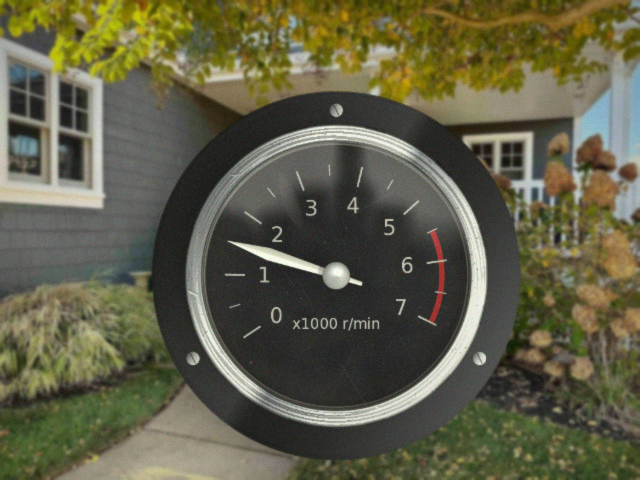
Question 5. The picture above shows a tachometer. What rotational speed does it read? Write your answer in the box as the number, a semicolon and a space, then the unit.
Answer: 1500; rpm
